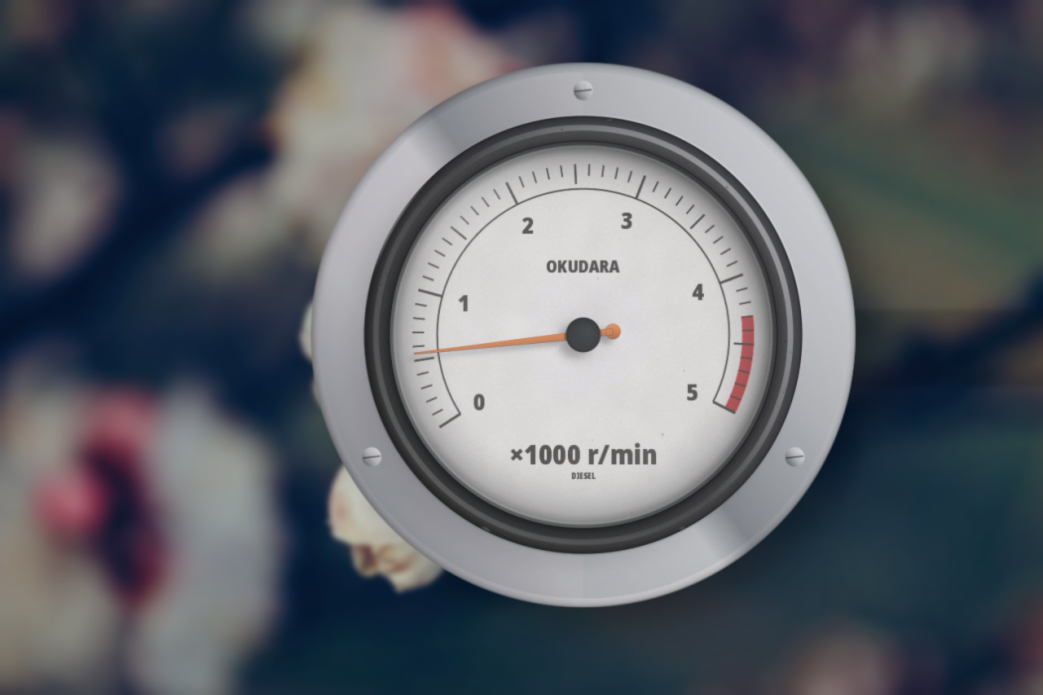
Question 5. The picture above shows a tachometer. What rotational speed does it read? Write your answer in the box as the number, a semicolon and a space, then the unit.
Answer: 550; rpm
